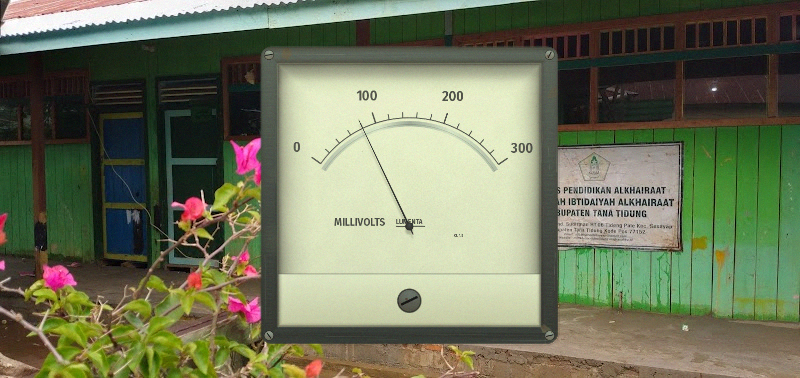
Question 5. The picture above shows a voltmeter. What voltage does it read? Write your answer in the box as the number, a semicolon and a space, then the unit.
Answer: 80; mV
